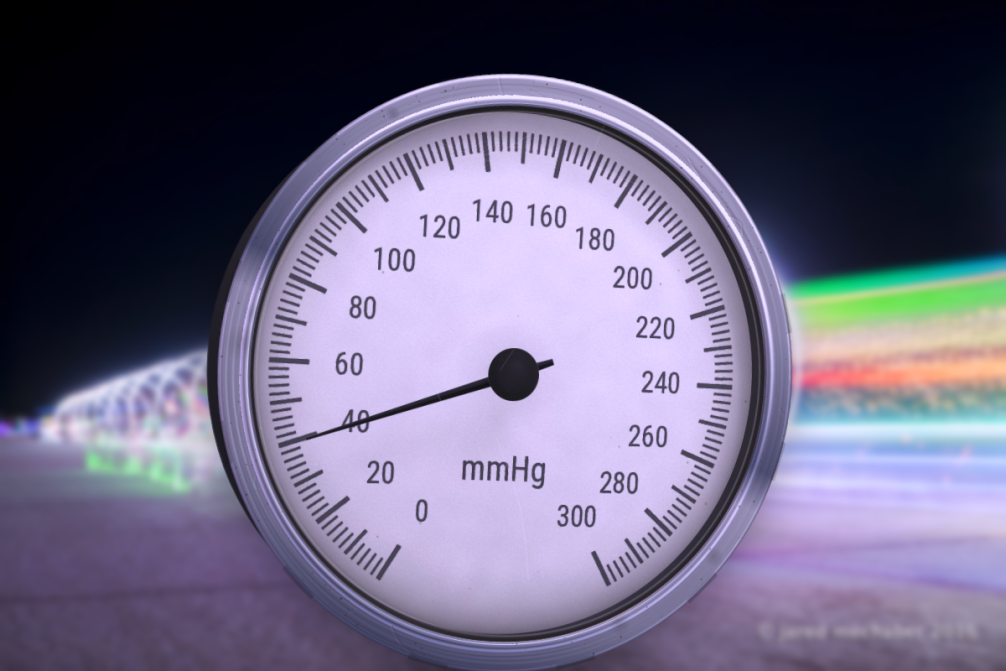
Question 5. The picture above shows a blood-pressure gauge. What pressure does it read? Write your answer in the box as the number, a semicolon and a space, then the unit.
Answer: 40; mmHg
